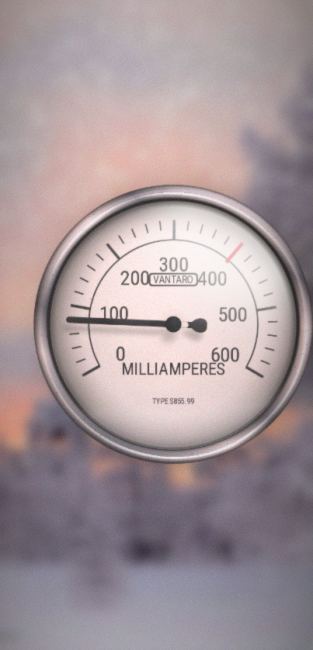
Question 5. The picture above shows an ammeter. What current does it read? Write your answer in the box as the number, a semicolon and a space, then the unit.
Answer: 80; mA
